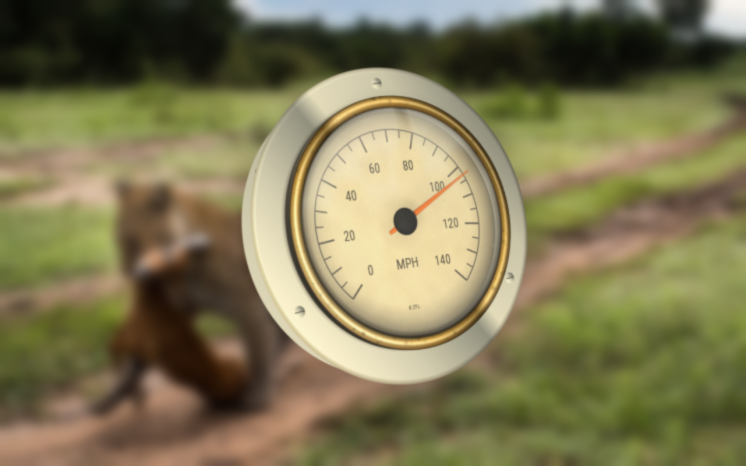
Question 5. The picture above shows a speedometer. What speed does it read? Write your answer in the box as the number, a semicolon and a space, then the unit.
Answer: 102.5; mph
